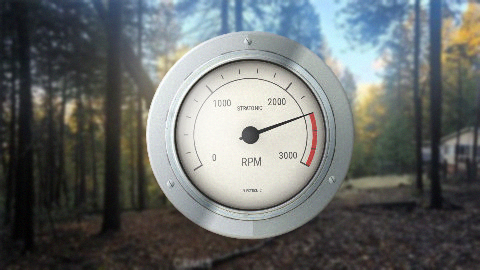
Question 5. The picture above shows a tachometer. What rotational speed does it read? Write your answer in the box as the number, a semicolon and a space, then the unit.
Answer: 2400; rpm
